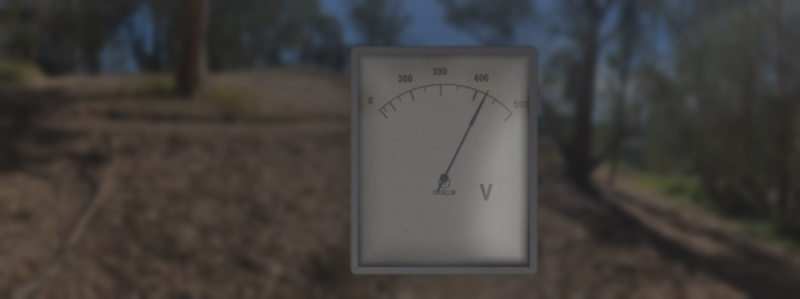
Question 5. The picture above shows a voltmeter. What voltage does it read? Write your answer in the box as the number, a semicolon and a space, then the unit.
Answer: 425; V
